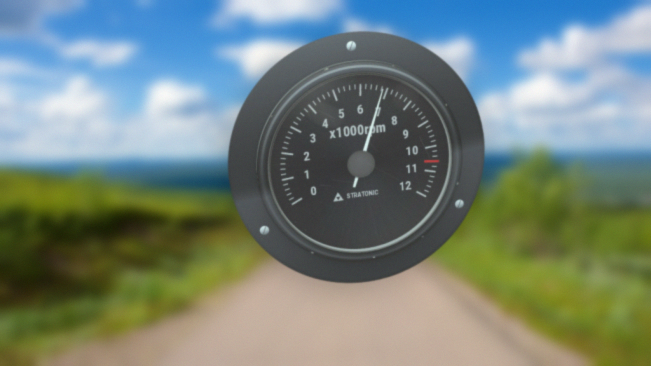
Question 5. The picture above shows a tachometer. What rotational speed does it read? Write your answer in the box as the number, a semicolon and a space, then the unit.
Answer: 6800; rpm
